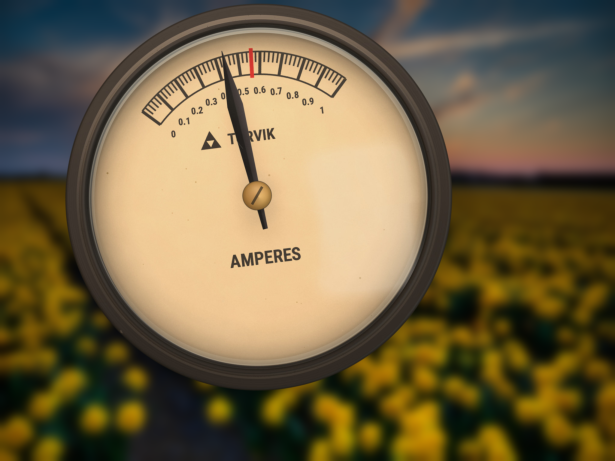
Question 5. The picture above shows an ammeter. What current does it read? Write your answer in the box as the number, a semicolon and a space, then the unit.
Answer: 0.44; A
